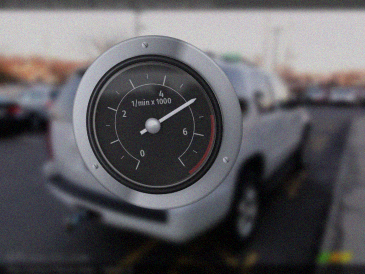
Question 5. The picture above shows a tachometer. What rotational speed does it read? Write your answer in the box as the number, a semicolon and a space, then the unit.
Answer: 5000; rpm
